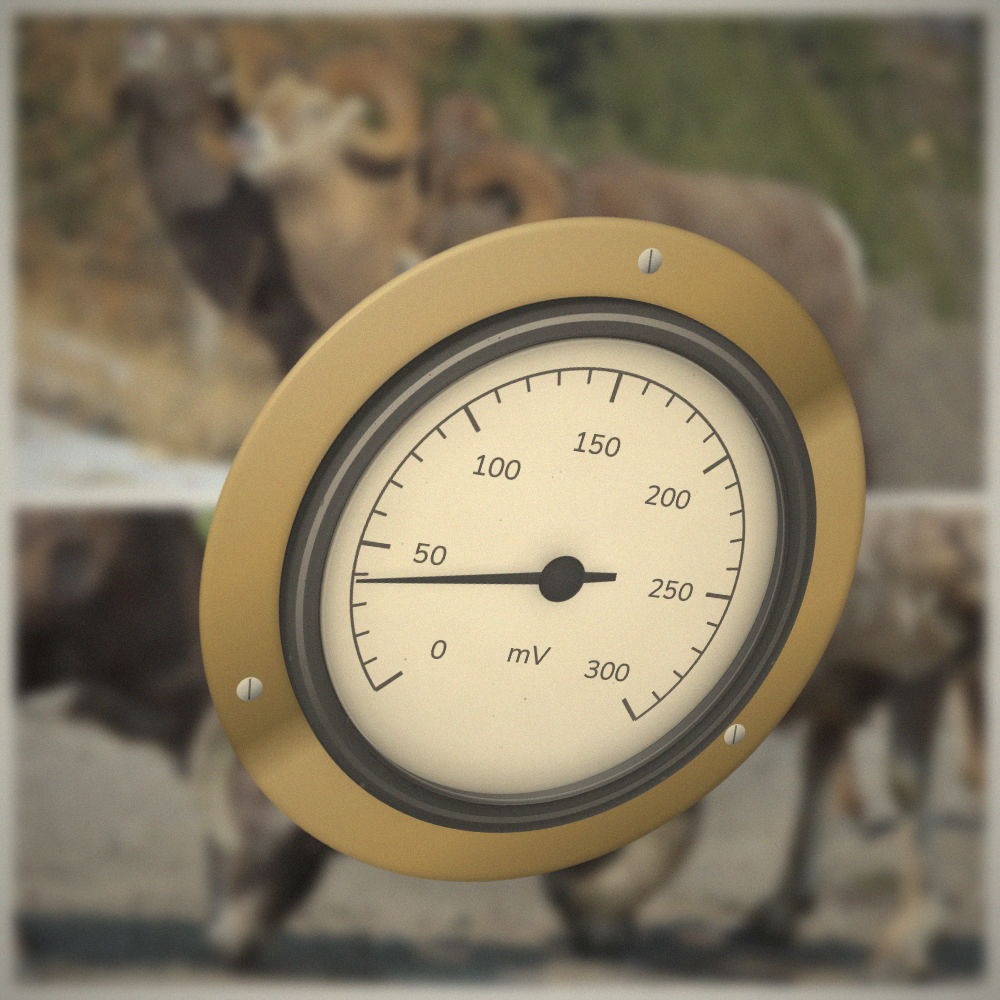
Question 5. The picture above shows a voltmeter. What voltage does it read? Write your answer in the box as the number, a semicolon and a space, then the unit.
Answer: 40; mV
